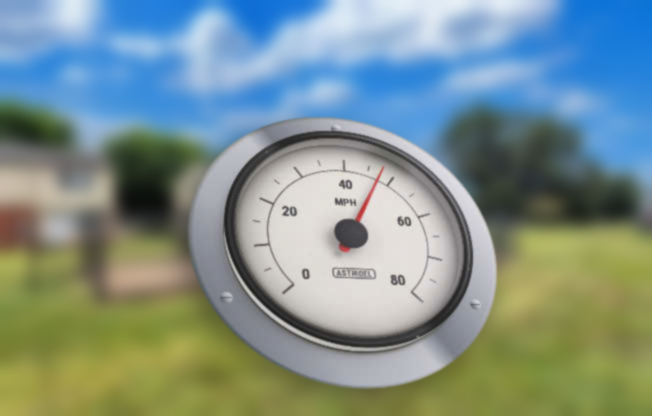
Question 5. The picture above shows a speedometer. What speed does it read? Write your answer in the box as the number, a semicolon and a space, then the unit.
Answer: 47.5; mph
